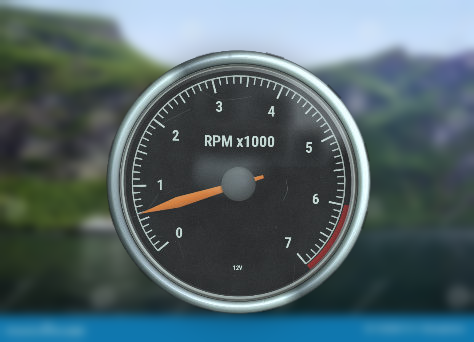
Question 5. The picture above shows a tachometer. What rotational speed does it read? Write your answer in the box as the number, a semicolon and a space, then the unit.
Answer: 600; rpm
